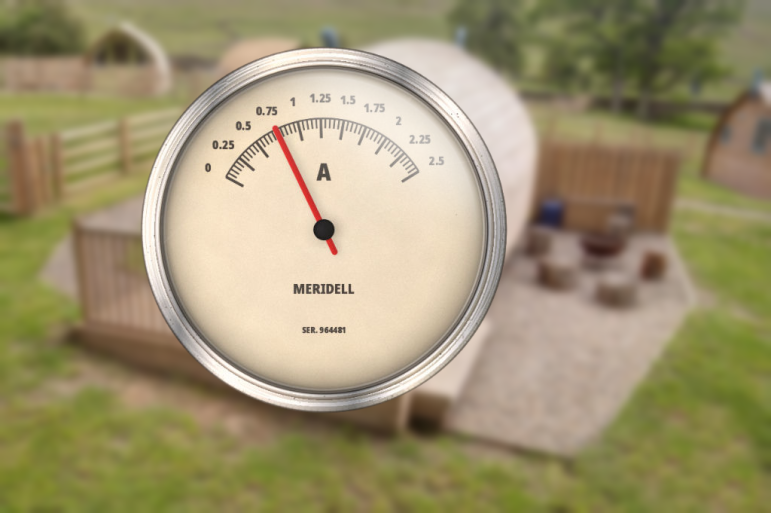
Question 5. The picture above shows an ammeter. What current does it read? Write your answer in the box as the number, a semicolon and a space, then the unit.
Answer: 0.75; A
